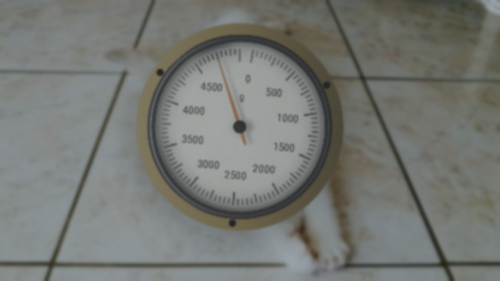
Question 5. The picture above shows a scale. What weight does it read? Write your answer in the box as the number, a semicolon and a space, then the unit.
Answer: 4750; g
